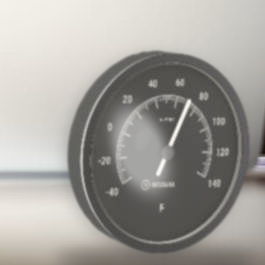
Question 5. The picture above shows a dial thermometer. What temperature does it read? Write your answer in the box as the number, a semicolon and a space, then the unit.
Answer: 70; °F
